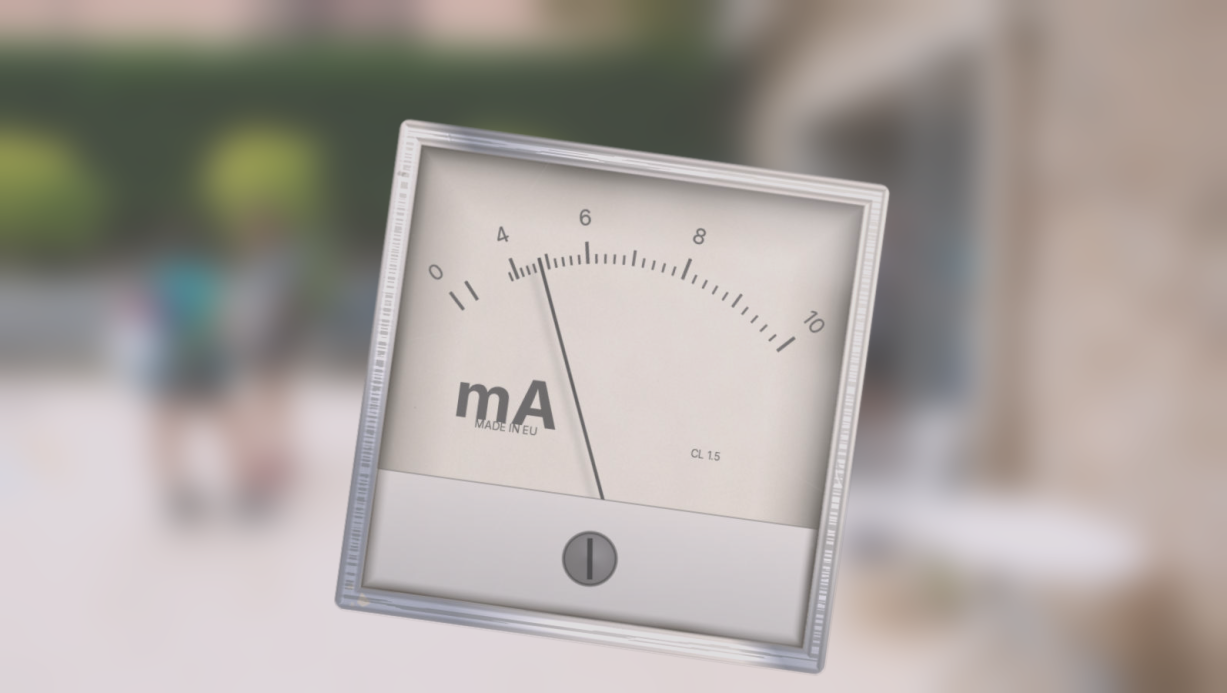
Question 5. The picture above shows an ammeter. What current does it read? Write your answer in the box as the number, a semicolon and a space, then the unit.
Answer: 4.8; mA
